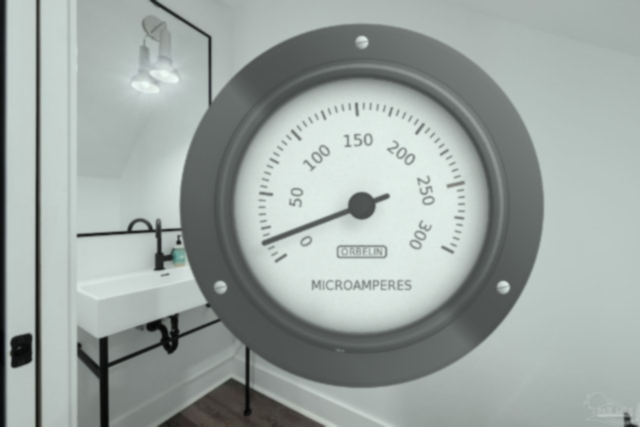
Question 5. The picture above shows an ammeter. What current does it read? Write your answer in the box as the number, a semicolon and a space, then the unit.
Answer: 15; µA
